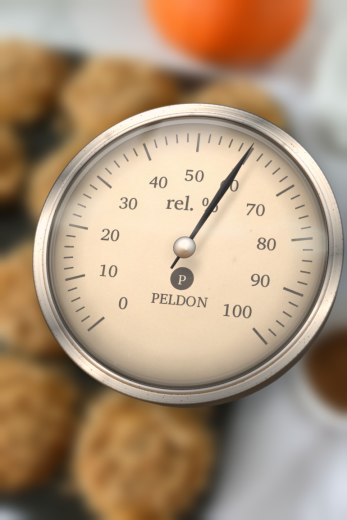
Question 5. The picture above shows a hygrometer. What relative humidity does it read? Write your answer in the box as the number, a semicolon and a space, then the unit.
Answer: 60; %
